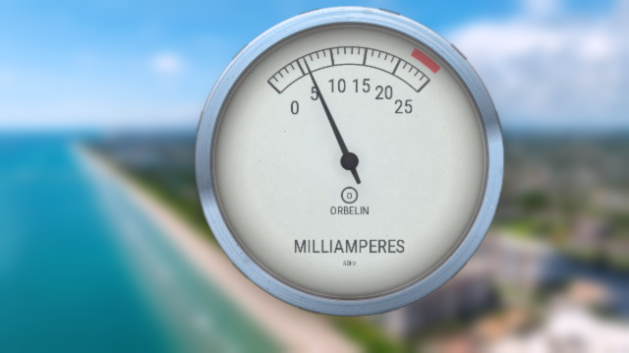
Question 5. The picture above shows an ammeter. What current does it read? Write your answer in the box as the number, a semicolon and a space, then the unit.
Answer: 6; mA
